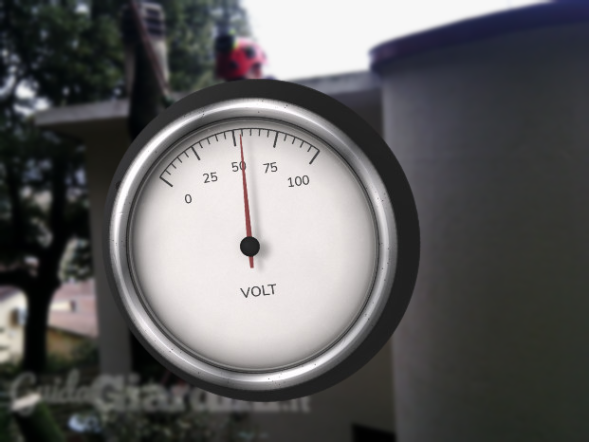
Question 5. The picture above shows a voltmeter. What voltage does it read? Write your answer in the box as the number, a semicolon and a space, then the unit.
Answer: 55; V
